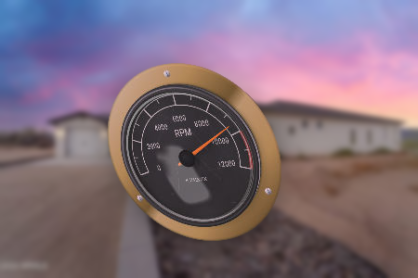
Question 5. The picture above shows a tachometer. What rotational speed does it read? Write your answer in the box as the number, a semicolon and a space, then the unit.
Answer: 9500; rpm
